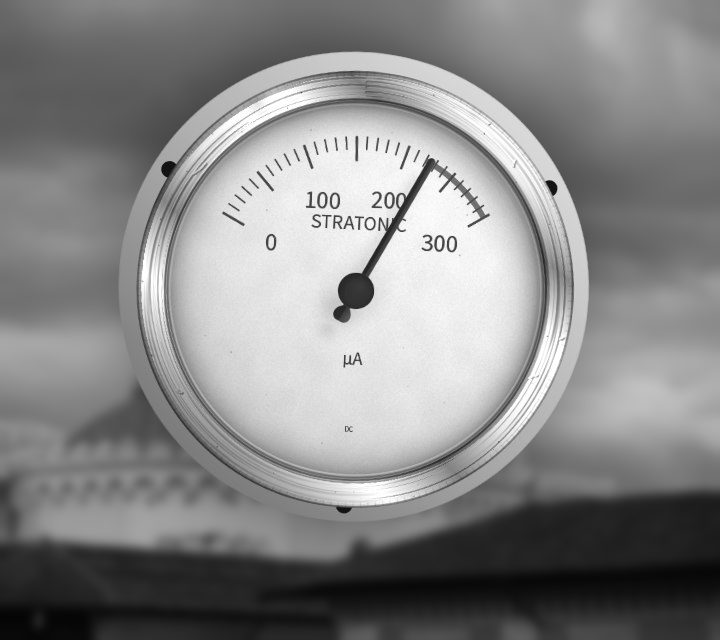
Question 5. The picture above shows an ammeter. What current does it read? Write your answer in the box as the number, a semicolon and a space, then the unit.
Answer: 225; µA
